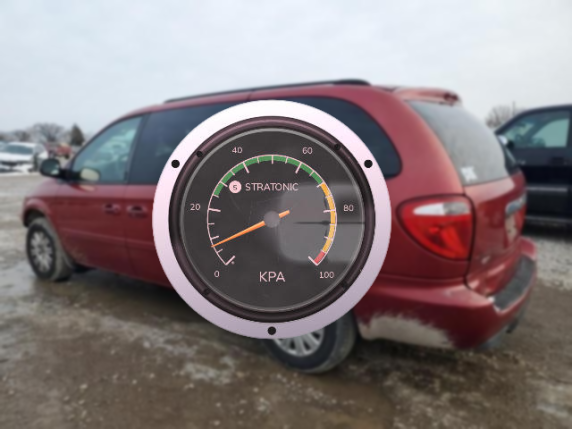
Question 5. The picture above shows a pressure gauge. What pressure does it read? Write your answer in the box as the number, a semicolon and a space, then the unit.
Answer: 7.5; kPa
